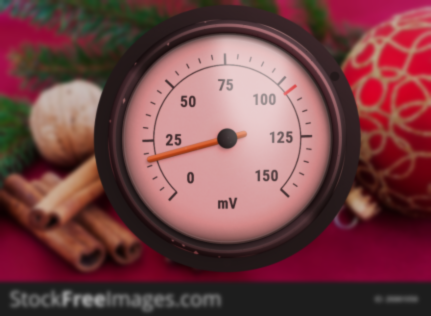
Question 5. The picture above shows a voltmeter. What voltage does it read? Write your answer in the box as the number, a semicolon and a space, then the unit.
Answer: 17.5; mV
